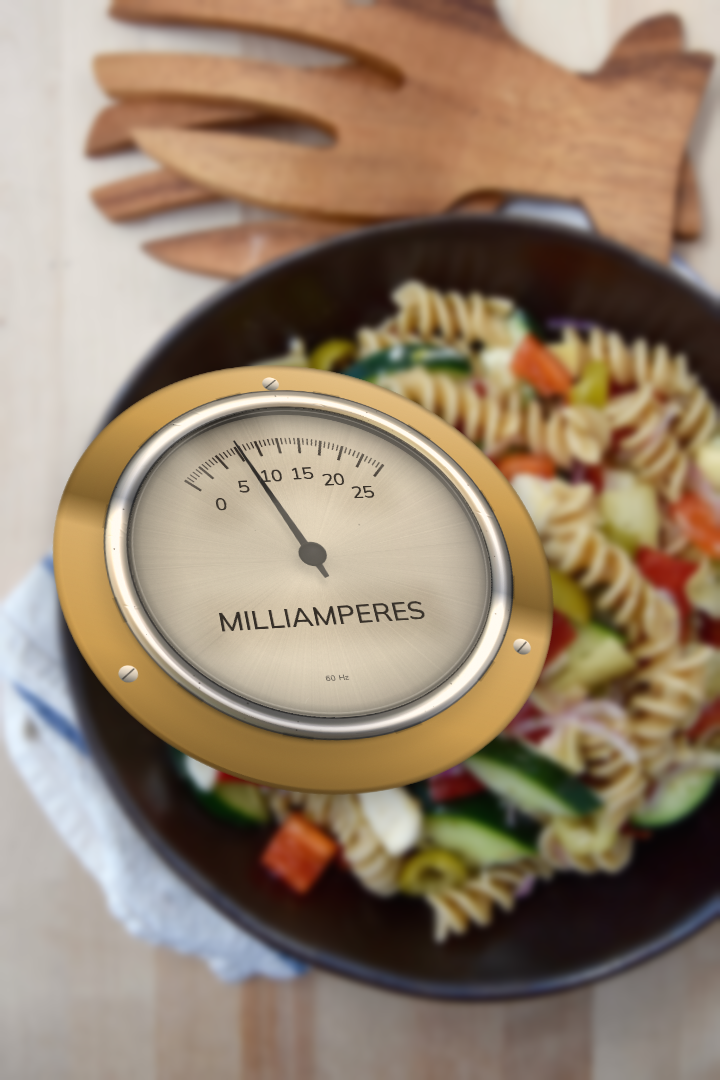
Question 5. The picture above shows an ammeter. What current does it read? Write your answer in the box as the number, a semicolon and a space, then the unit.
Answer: 7.5; mA
